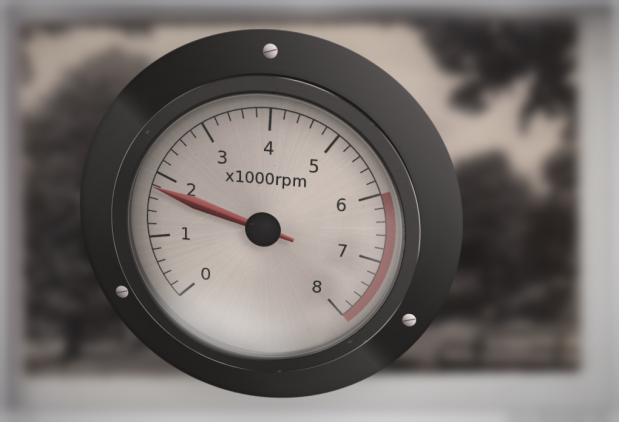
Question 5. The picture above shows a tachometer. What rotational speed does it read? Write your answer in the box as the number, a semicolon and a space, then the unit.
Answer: 1800; rpm
